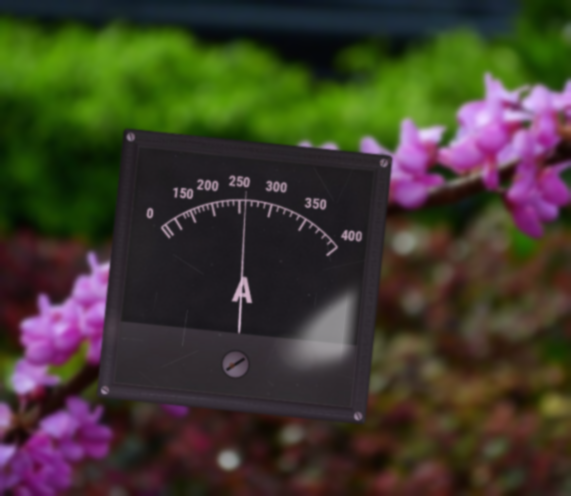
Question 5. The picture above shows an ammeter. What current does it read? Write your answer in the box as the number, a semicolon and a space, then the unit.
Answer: 260; A
